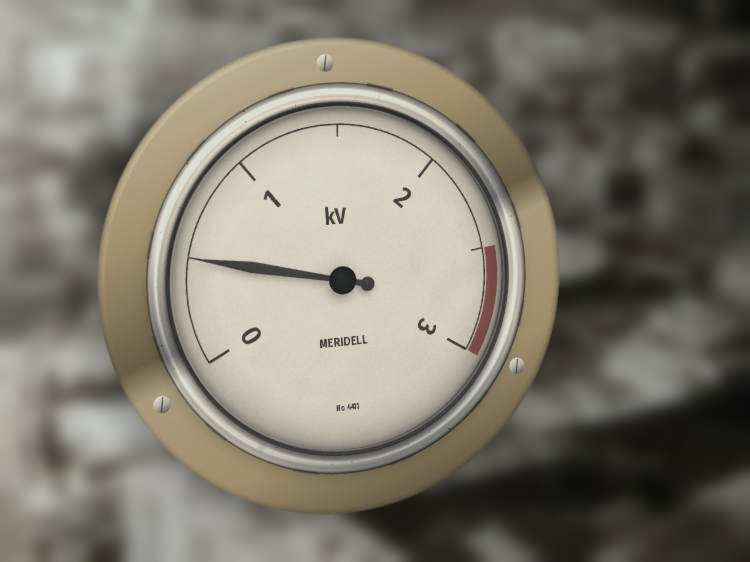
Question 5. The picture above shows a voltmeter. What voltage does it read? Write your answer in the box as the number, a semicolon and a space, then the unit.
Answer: 0.5; kV
